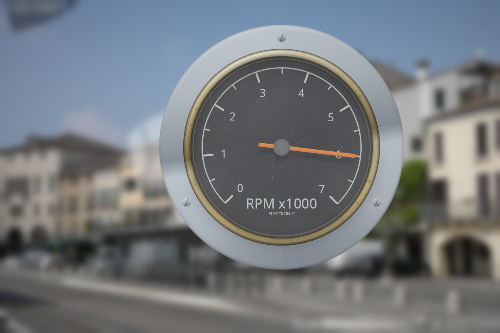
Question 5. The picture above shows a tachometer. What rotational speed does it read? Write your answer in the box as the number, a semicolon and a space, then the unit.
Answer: 6000; rpm
